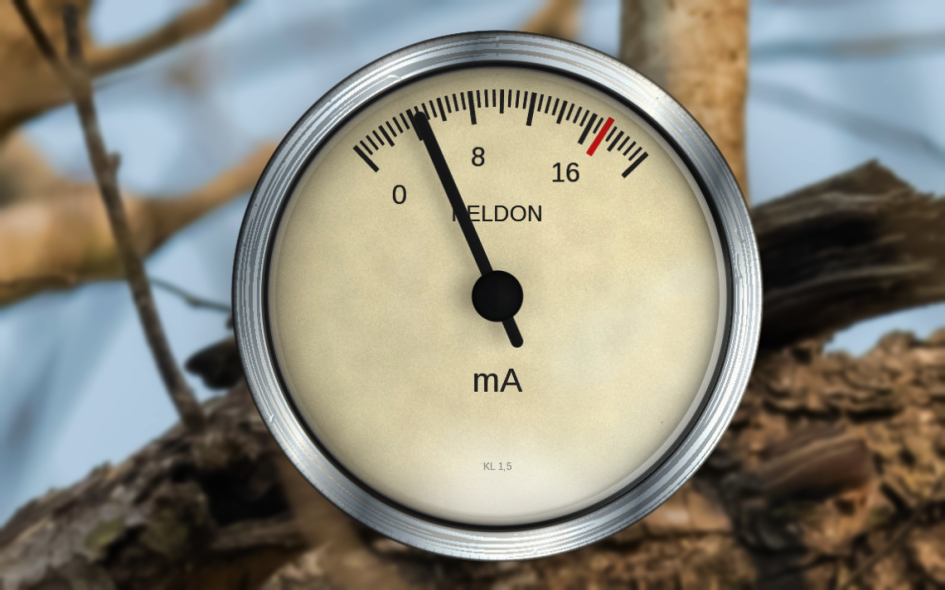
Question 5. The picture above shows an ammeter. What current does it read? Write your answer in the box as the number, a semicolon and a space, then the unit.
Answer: 4.5; mA
